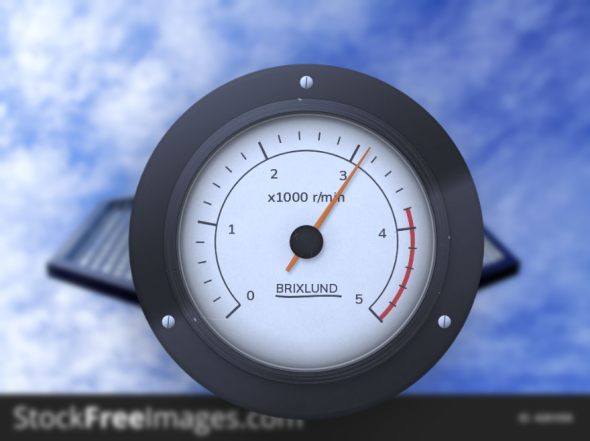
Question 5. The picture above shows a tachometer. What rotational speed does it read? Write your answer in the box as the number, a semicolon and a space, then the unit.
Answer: 3100; rpm
